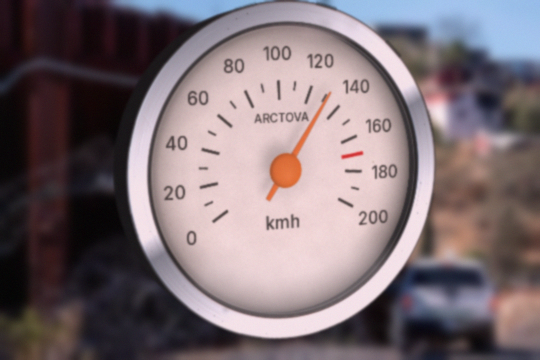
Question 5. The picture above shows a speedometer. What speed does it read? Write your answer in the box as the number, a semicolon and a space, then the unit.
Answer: 130; km/h
